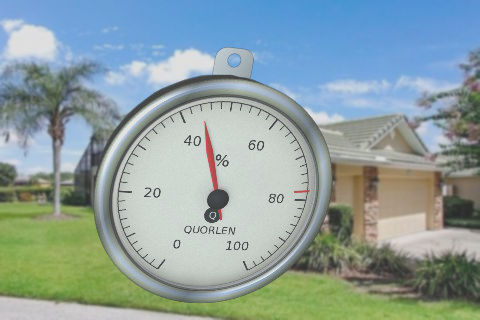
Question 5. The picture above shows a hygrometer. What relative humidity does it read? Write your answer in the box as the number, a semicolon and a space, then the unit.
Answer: 44; %
